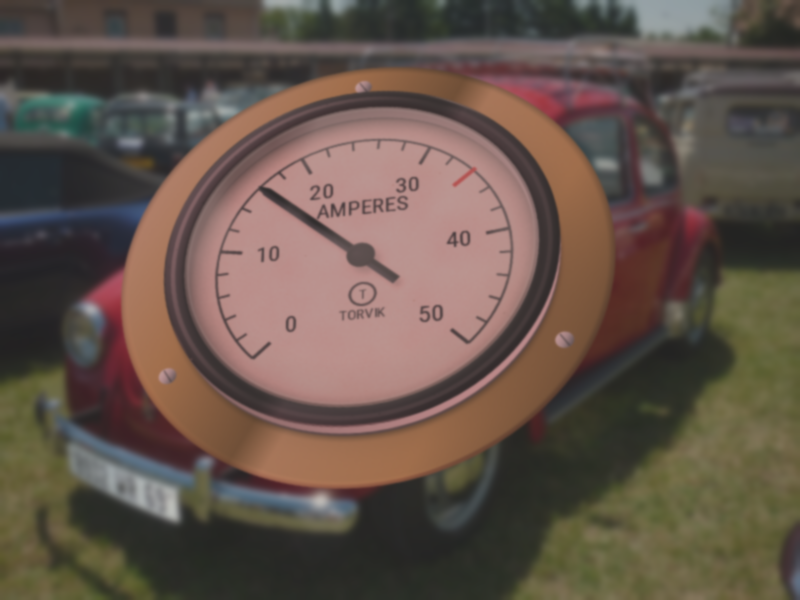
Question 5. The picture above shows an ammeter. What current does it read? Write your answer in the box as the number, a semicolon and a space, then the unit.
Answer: 16; A
